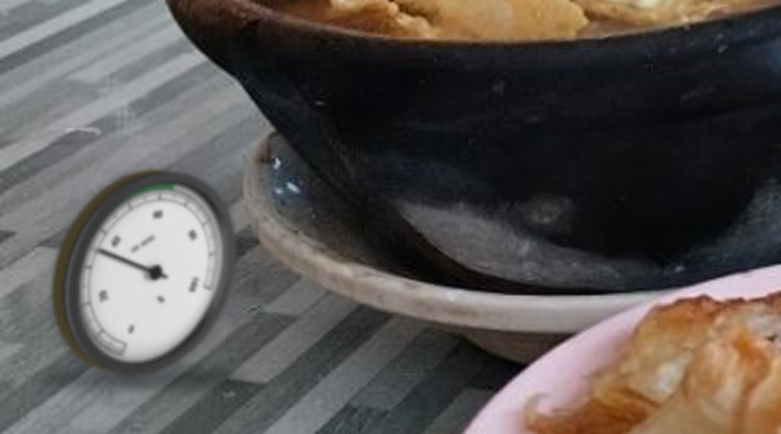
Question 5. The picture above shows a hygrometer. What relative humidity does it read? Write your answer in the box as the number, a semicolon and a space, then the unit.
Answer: 35; %
